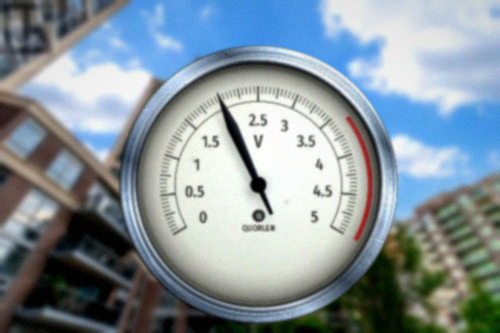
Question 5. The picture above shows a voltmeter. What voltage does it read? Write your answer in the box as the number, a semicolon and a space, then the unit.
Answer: 2; V
